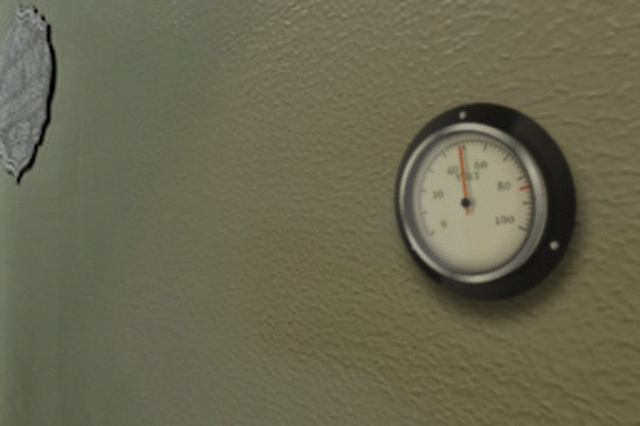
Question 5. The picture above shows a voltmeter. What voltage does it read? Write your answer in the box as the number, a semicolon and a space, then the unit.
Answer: 50; V
